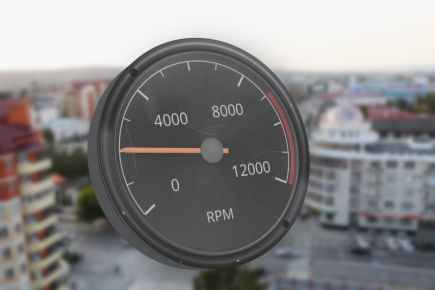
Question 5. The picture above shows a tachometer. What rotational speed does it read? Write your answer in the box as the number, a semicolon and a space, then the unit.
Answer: 2000; rpm
